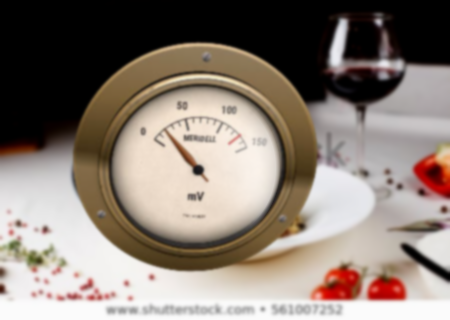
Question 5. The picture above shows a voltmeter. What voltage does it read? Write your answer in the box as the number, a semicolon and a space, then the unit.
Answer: 20; mV
